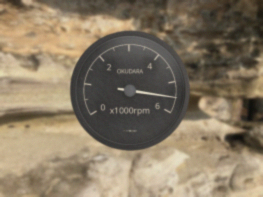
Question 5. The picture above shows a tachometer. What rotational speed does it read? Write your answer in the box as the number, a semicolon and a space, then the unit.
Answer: 5500; rpm
